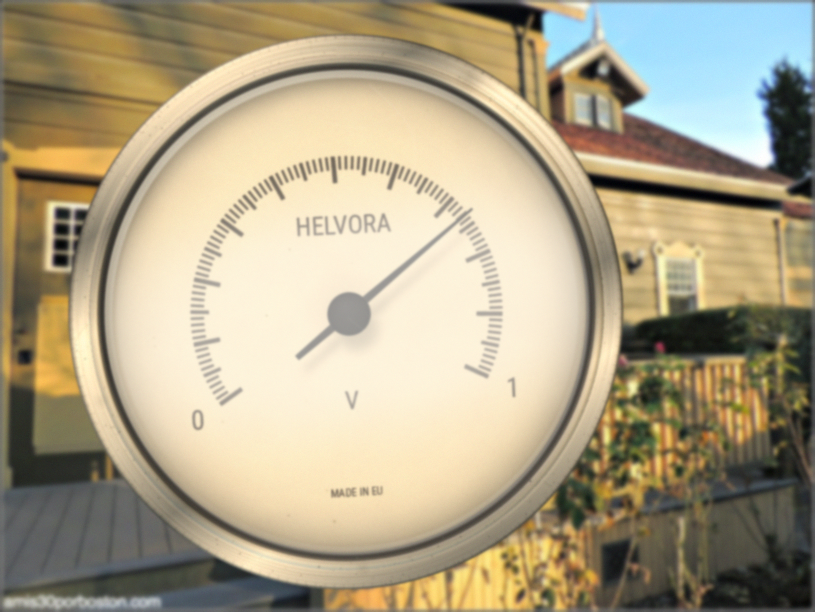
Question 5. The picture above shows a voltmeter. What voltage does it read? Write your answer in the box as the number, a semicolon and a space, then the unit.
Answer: 0.73; V
